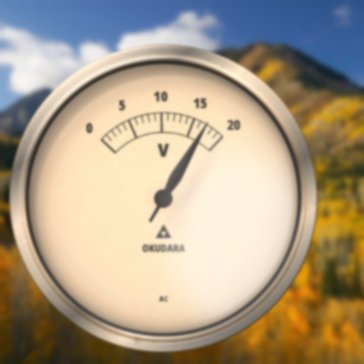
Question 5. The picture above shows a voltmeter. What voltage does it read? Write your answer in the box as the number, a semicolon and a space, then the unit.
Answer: 17; V
